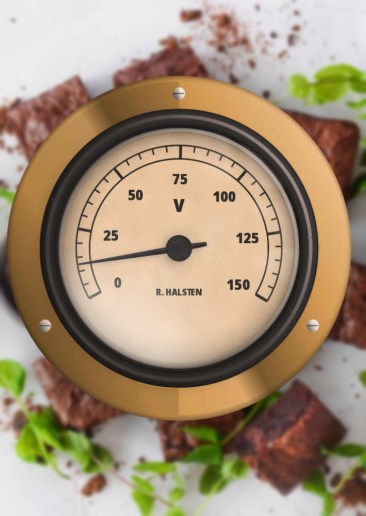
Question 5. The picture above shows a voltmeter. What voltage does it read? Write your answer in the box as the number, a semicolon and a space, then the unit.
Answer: 12.5; V
